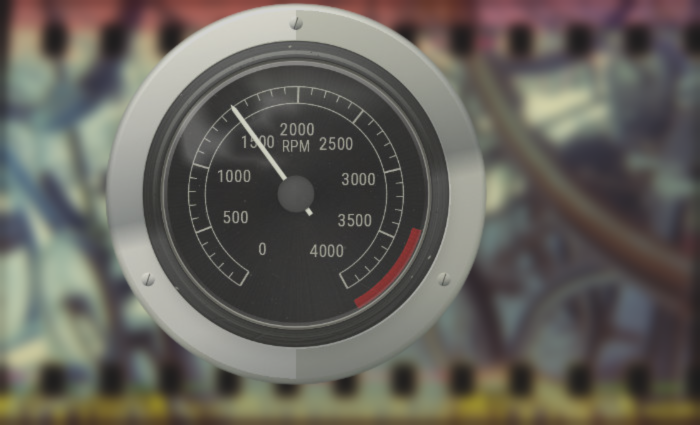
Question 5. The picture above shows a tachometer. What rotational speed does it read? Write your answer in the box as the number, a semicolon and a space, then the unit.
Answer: 1500; rpm
